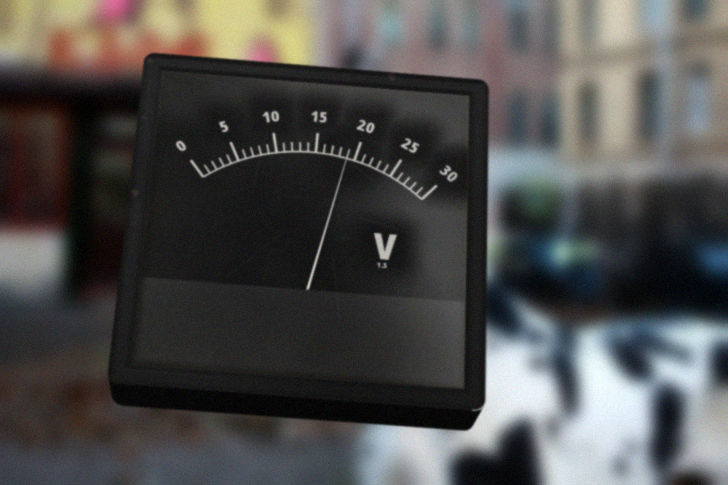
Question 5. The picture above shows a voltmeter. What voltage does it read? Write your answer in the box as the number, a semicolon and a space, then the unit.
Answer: 19; V
